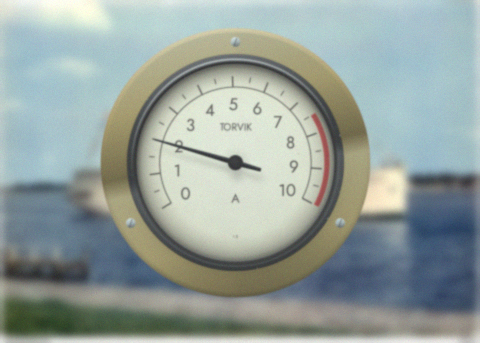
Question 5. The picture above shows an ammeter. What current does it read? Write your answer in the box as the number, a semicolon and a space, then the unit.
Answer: 2; A
